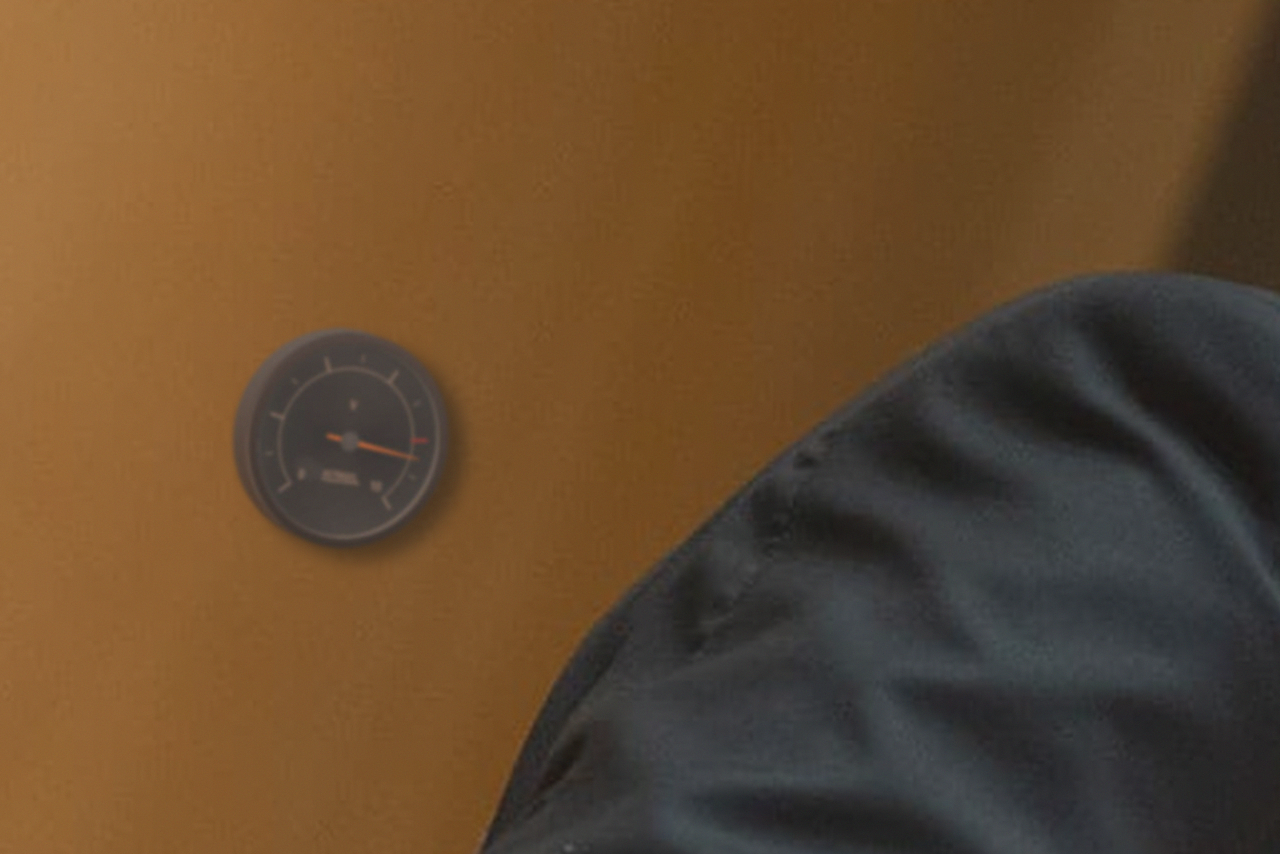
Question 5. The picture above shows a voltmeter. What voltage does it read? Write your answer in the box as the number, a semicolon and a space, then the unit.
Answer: 8.5; V
